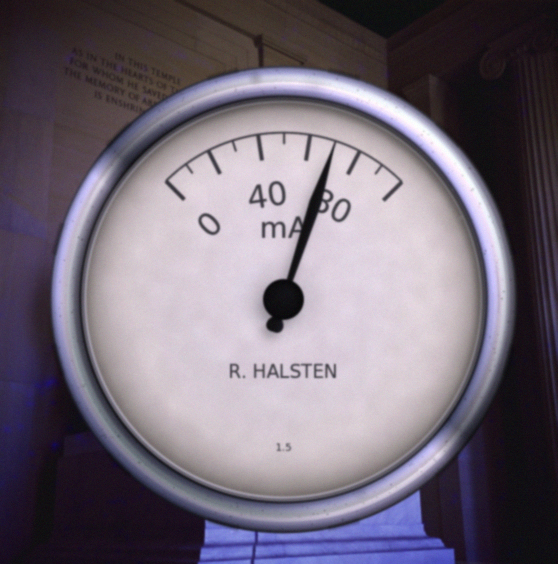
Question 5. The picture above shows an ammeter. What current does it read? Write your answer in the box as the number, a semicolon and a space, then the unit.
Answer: 70; mA
